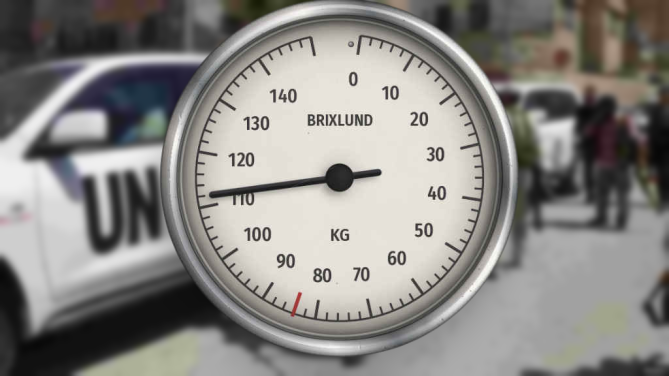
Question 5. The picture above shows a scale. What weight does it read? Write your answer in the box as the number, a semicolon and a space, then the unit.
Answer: 112; kg
